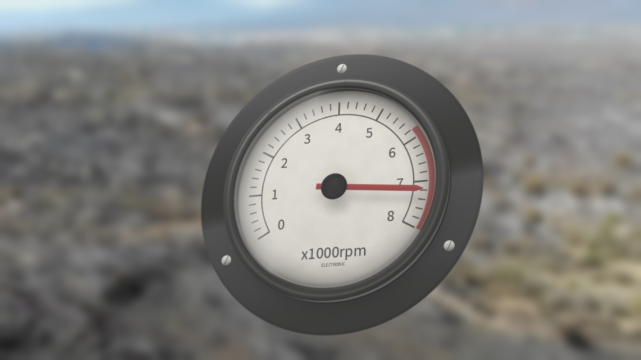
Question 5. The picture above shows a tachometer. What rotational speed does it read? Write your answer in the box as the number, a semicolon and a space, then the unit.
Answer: 7200; rpm
